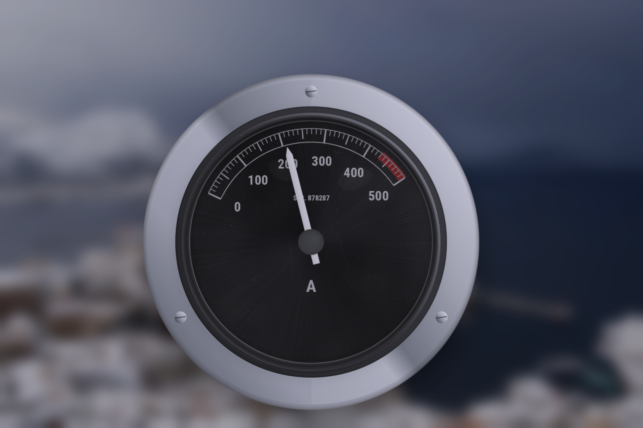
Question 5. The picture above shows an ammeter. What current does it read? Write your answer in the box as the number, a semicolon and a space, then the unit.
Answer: 210; A
